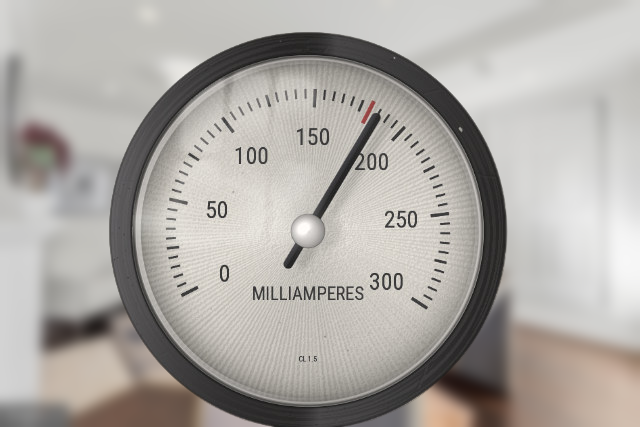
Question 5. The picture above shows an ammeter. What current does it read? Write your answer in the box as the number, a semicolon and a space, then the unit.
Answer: 185; mA
